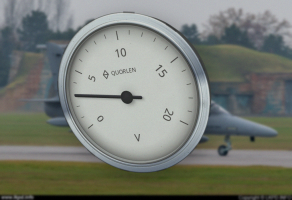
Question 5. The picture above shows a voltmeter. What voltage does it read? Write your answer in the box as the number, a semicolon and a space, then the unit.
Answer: 3; V
